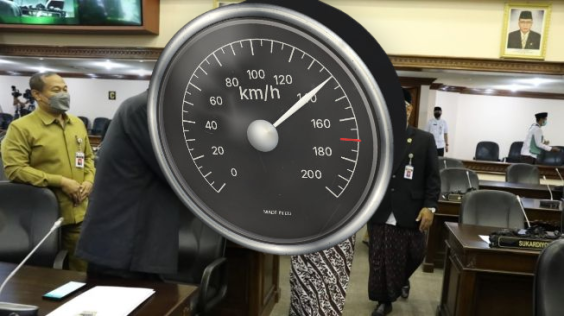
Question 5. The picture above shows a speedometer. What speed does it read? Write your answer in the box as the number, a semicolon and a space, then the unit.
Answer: 140; km/h
